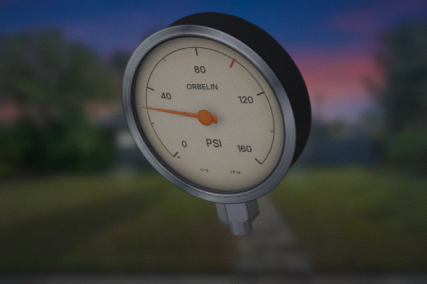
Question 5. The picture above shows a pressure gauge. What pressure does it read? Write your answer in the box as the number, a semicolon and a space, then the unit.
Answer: 30; psi
